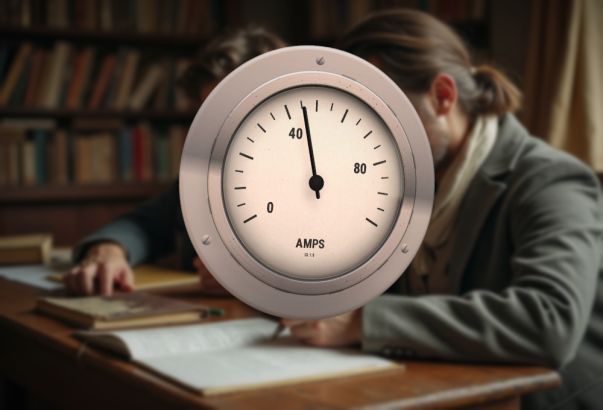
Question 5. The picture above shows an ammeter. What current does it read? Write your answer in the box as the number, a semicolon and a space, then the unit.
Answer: 45; A
